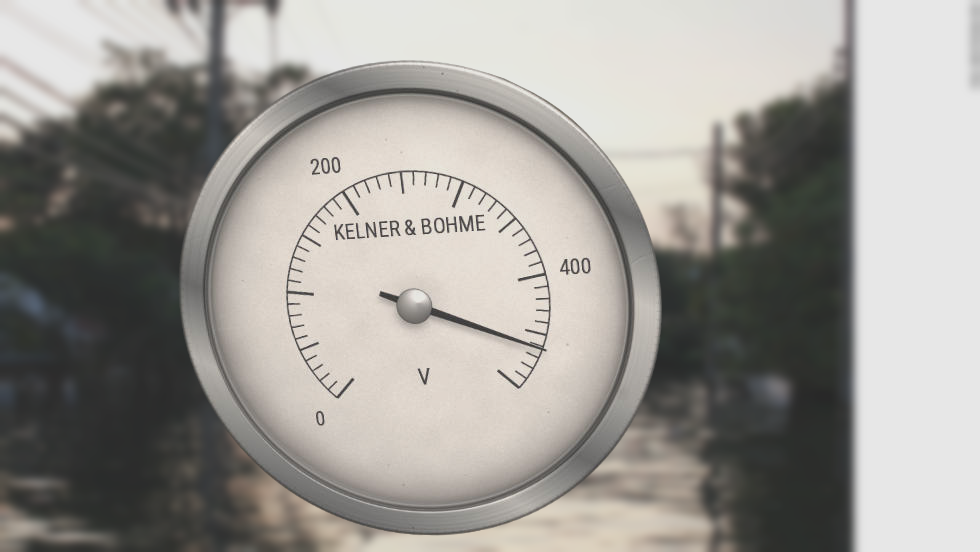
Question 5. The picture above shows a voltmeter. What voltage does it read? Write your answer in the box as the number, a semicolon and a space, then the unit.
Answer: 460; V
